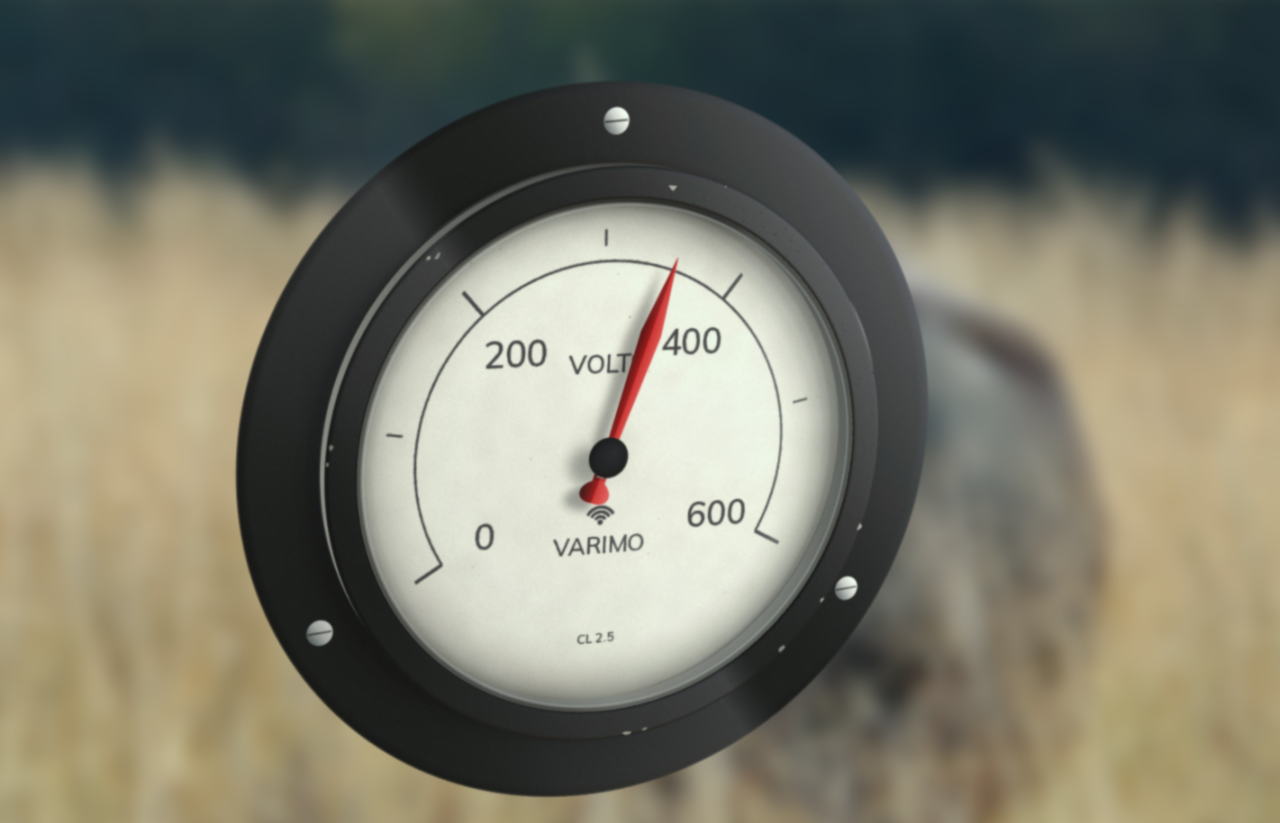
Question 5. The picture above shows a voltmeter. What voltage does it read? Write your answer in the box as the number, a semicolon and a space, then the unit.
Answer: 350; V
